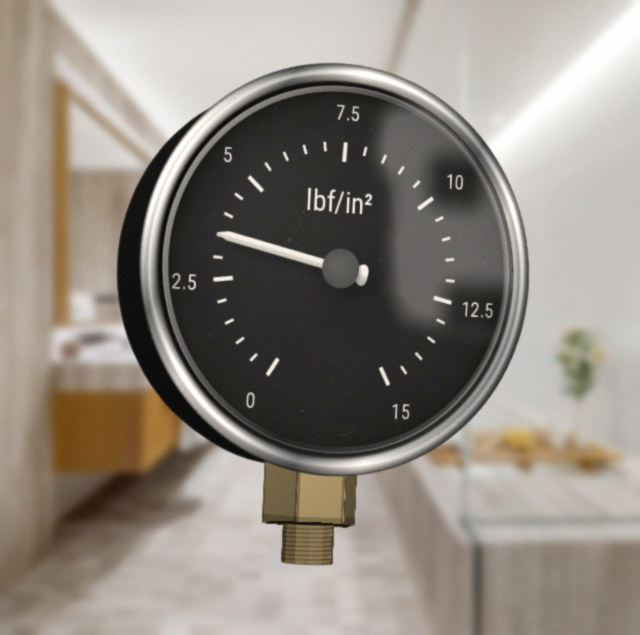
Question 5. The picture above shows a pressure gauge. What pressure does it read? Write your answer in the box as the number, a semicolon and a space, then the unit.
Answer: 3.5; psi
